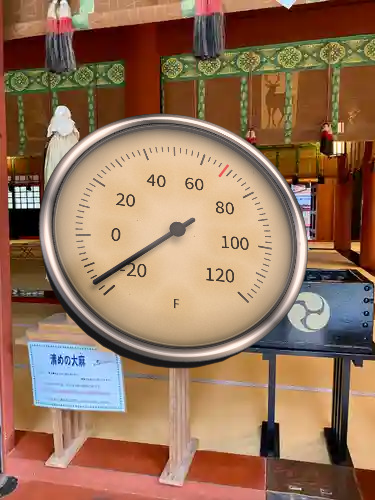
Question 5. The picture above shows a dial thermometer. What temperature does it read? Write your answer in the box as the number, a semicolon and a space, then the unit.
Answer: -16; °F
